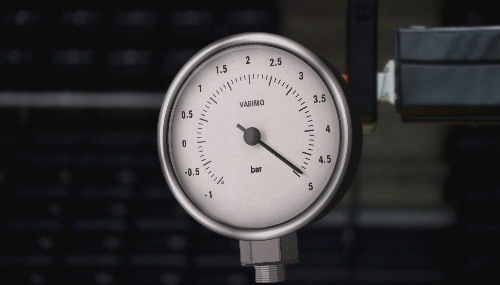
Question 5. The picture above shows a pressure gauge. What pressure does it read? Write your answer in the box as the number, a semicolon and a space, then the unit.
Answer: 4.9; bar
